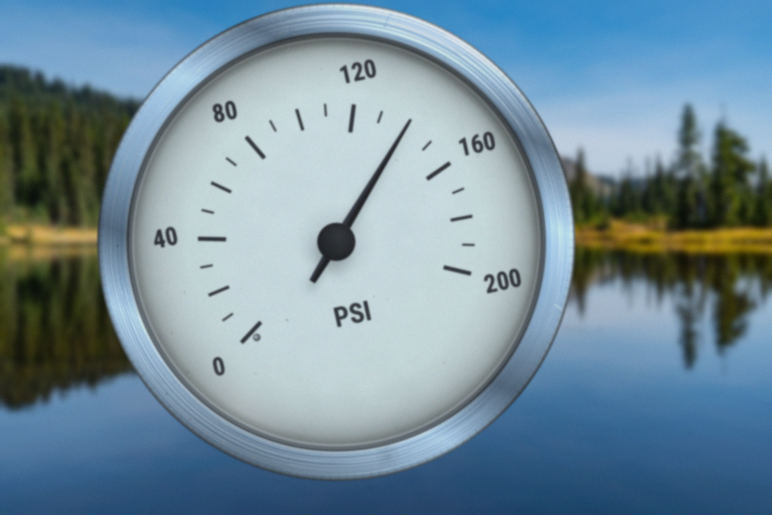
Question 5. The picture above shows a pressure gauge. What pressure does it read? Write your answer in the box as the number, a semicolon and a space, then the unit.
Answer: 140; psi
